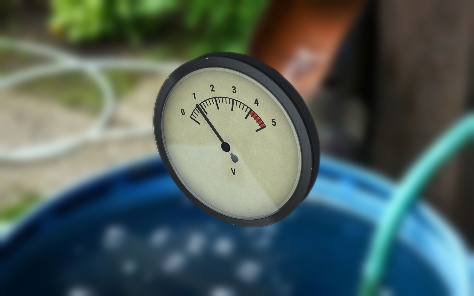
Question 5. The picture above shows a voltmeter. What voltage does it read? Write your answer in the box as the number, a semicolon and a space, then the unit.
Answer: 1; V
